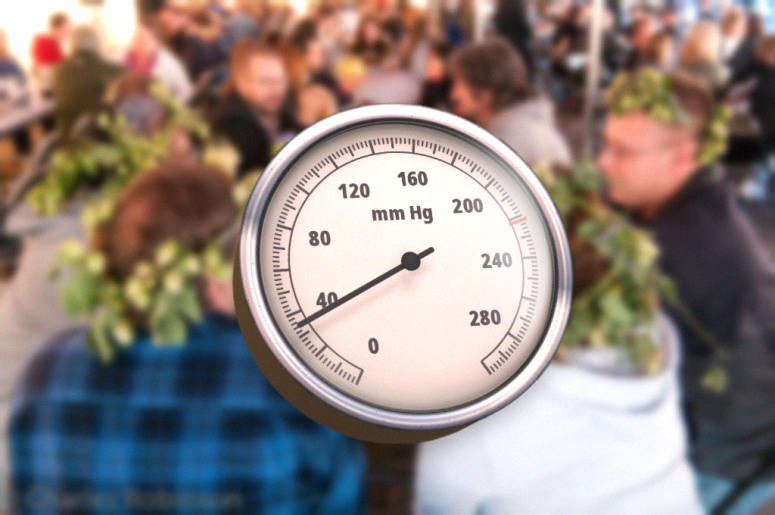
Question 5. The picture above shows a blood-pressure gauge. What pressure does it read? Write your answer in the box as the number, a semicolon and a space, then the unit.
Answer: 34; mmHg
